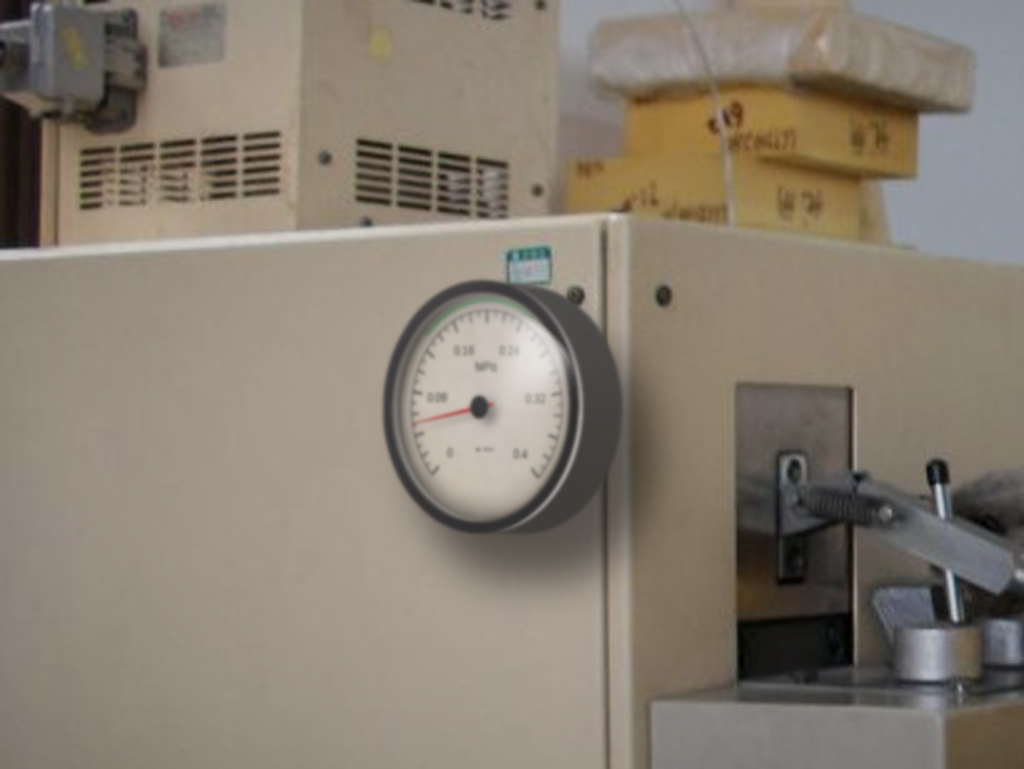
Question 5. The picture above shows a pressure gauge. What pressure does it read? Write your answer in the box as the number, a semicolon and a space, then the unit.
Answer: 0.05; MPa
